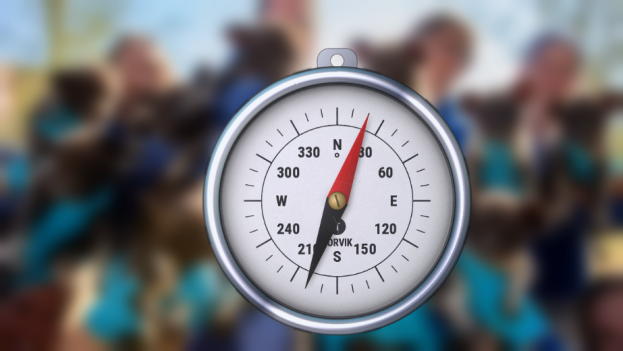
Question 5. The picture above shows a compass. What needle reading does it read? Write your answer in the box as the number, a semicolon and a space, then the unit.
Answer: 20; °
